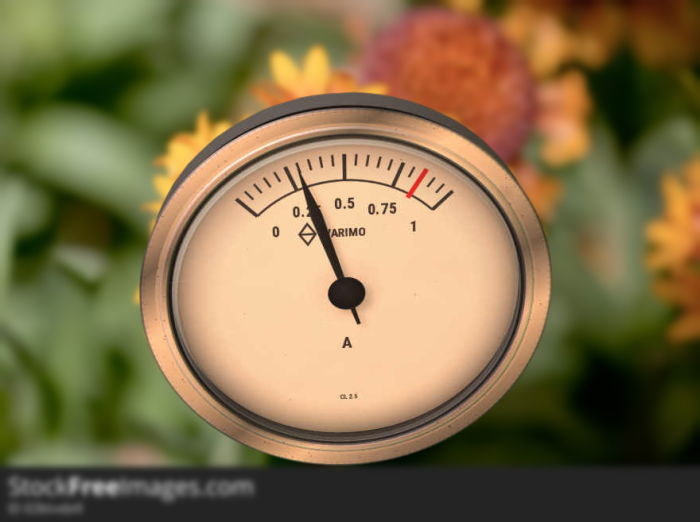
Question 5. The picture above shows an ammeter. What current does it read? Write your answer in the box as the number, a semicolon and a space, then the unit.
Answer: 0.3; A
